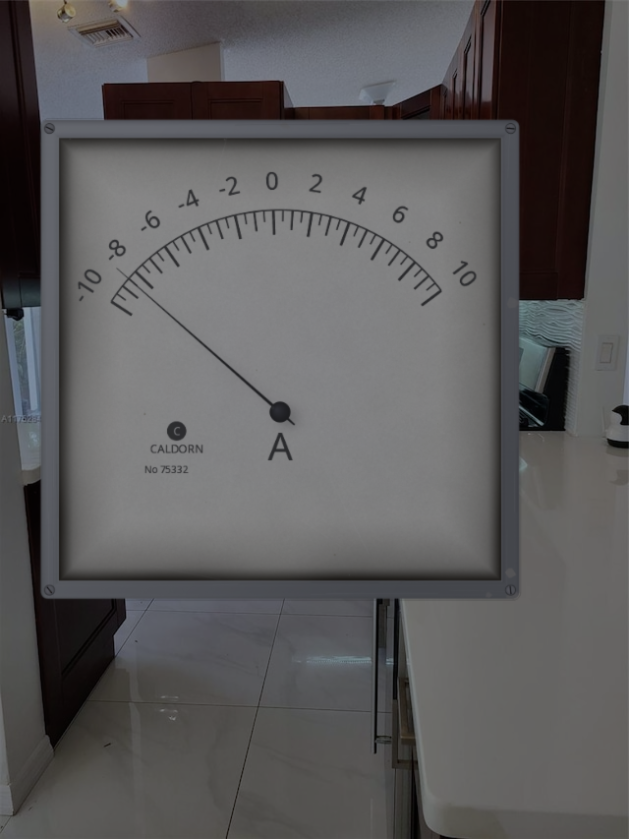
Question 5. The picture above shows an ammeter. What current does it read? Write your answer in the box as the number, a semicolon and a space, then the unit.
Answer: -8.5; A
